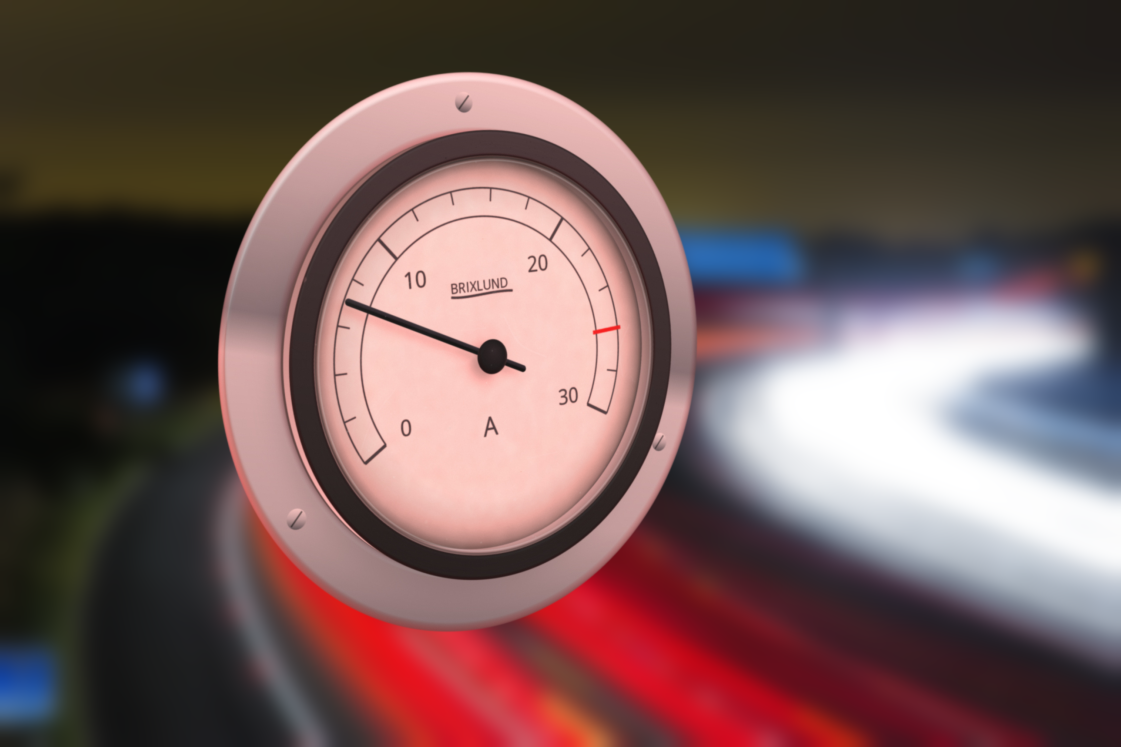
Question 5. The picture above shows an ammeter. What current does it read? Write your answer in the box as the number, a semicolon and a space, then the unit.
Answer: 7; A
